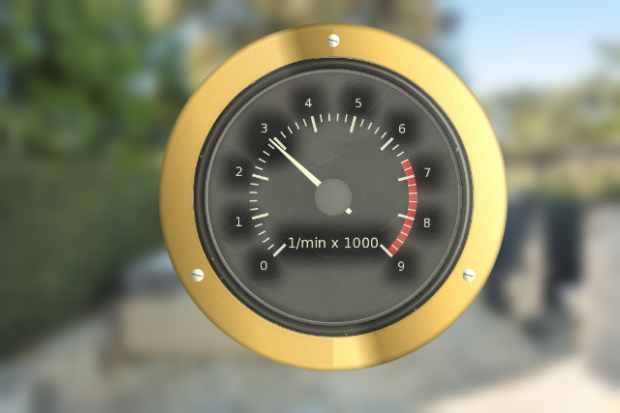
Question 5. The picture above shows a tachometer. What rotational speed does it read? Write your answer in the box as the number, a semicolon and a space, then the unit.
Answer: 2900; rpm
